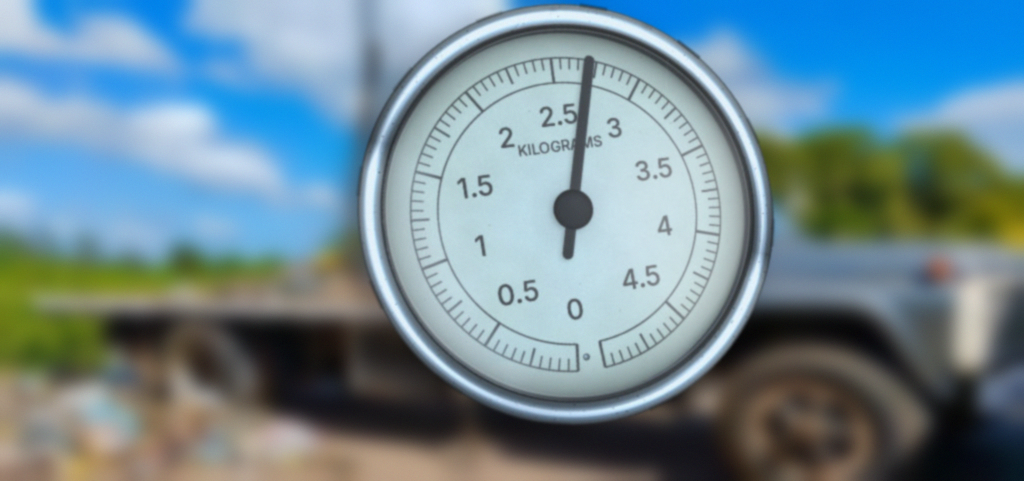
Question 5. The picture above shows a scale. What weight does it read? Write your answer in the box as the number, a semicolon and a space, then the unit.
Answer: 2.7; kg
